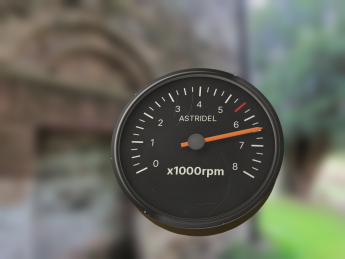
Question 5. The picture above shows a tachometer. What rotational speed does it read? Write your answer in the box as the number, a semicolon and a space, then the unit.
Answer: 6500; rpm
